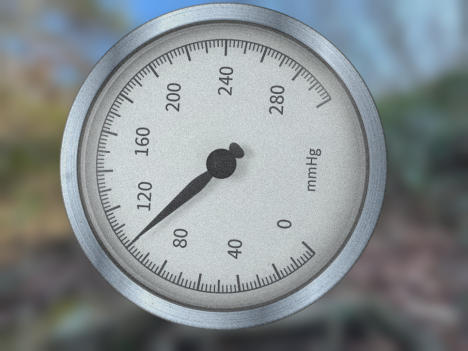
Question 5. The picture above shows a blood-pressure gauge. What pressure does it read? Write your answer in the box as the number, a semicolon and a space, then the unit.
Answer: 100; mmHg
